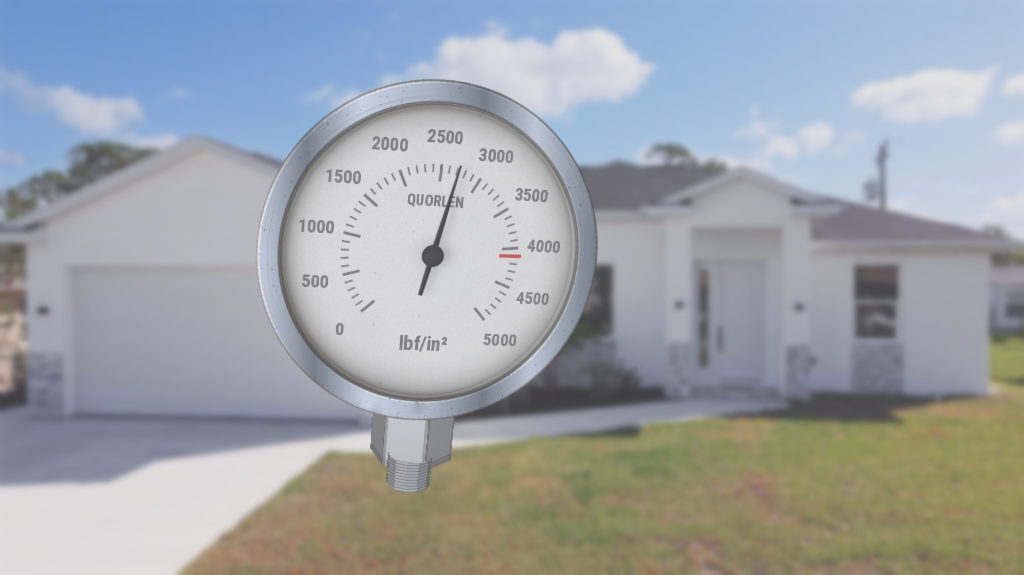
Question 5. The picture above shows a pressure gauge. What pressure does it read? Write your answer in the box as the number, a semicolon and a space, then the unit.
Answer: 2700; psi
